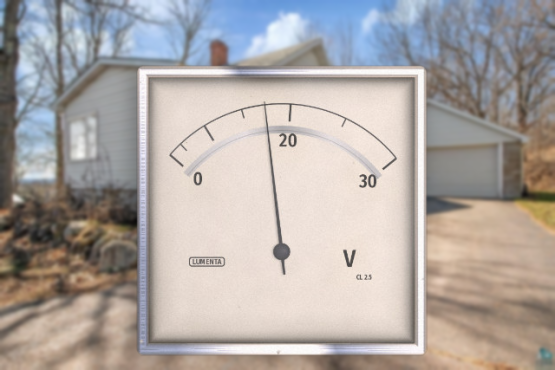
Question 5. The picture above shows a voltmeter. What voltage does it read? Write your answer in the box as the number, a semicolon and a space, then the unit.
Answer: 17.5; V
